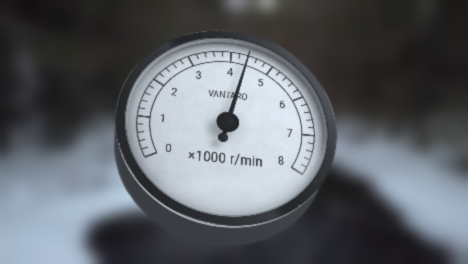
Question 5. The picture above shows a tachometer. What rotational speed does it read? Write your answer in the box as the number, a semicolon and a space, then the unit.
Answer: 4400; rpm
